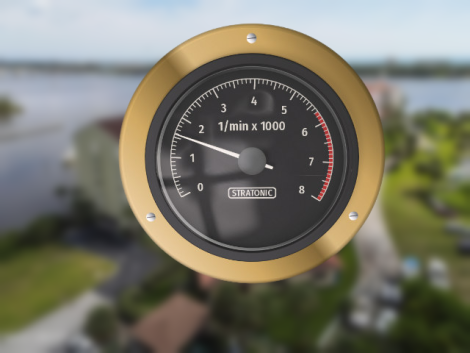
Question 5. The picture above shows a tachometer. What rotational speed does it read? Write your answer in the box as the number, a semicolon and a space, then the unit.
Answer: 1600; rpm
